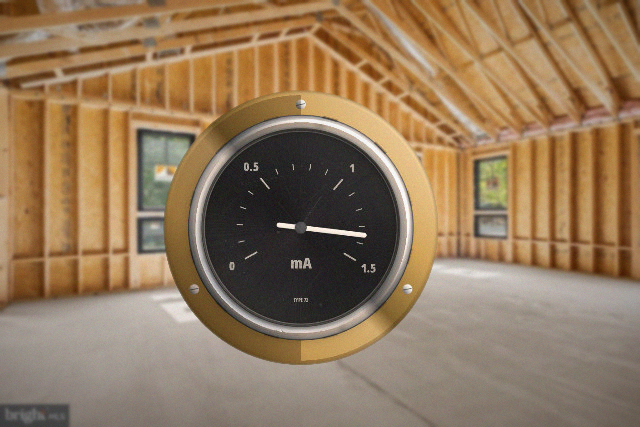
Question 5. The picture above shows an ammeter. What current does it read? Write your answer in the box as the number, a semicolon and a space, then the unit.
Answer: 1.35; mA
